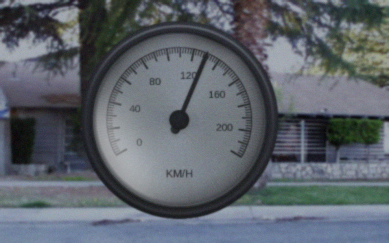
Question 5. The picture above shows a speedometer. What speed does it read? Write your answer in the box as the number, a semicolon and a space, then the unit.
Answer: 130; km/h
